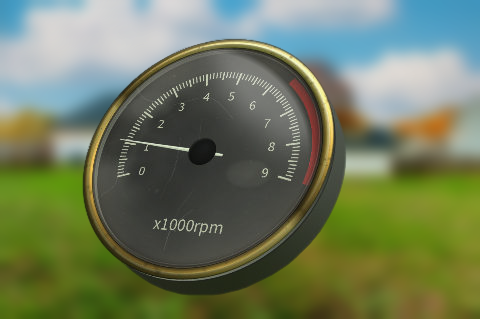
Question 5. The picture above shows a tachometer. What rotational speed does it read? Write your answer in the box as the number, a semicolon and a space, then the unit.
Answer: 1000; rpm
